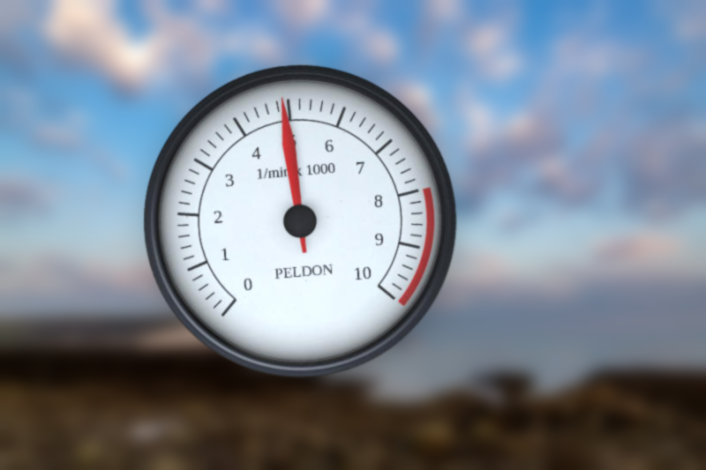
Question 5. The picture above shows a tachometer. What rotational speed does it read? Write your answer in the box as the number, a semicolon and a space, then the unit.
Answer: 4900; rpm
